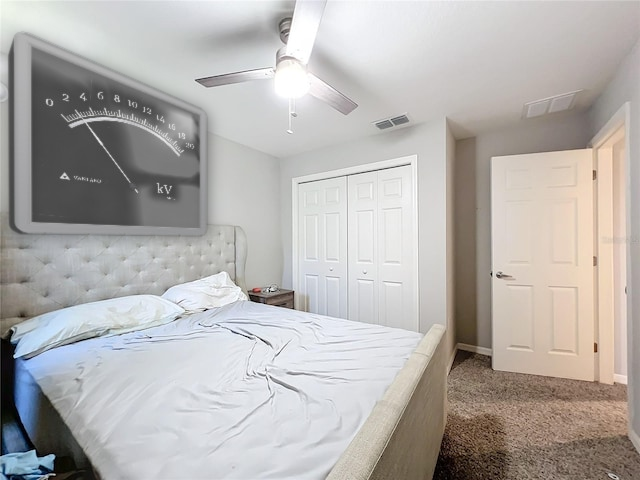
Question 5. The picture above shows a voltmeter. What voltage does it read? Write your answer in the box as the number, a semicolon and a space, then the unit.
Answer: 2; kV
